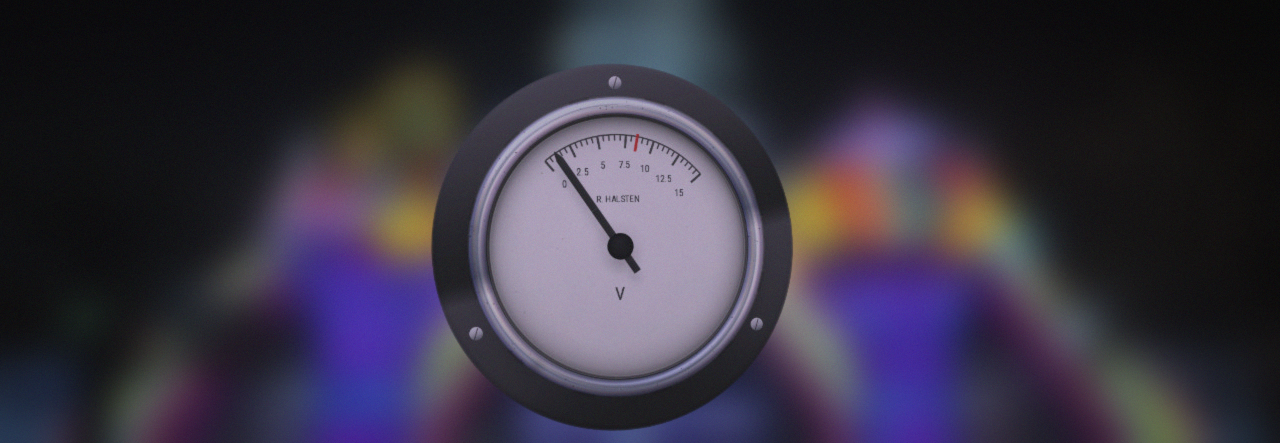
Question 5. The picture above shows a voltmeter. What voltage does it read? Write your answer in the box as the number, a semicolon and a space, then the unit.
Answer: 1; V
